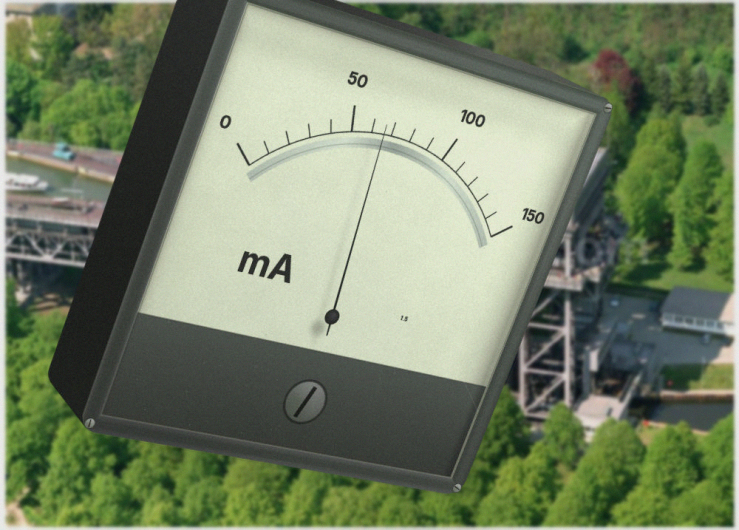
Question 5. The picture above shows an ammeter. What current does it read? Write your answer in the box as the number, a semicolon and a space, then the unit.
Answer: 65; mA
